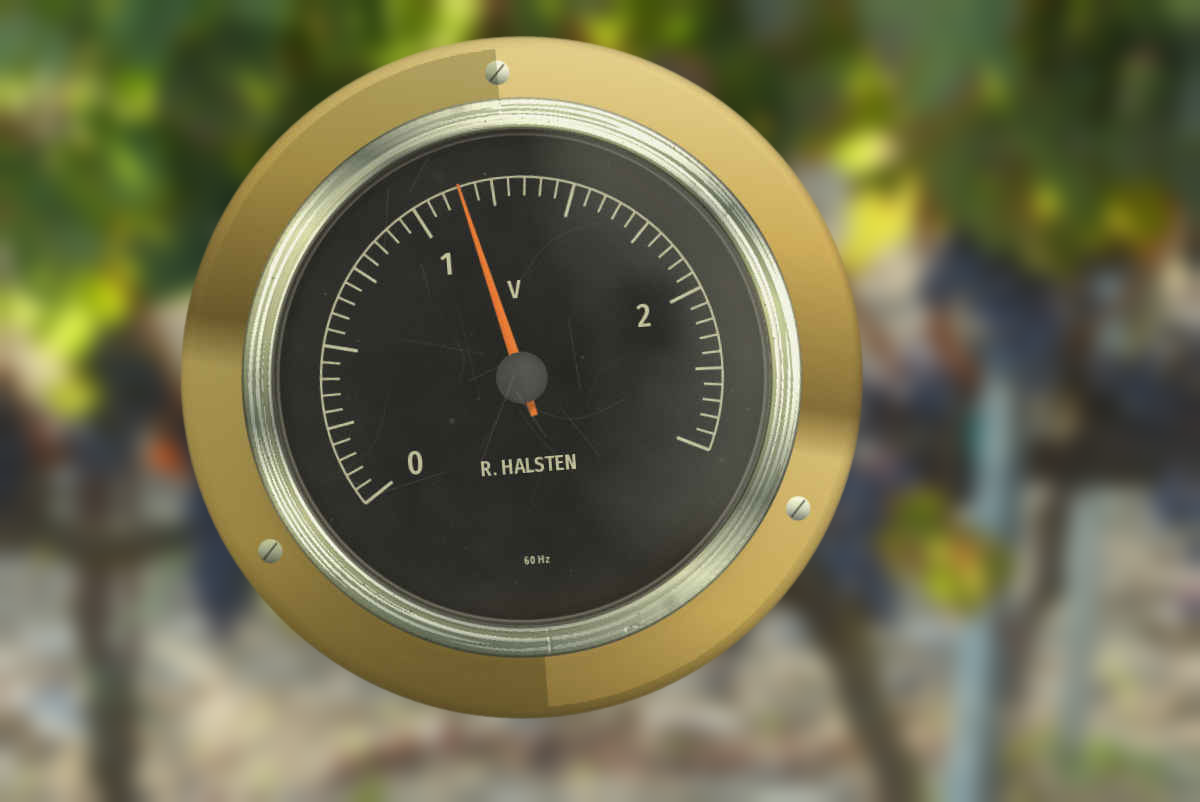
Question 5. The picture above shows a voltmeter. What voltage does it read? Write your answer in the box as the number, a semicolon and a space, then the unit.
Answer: 1.15; V
